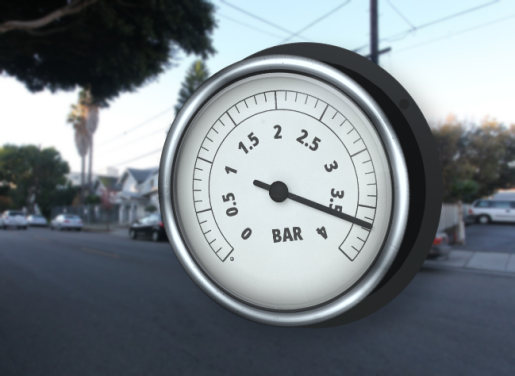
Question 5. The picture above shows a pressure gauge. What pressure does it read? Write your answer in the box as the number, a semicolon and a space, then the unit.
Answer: 3.65; bar
